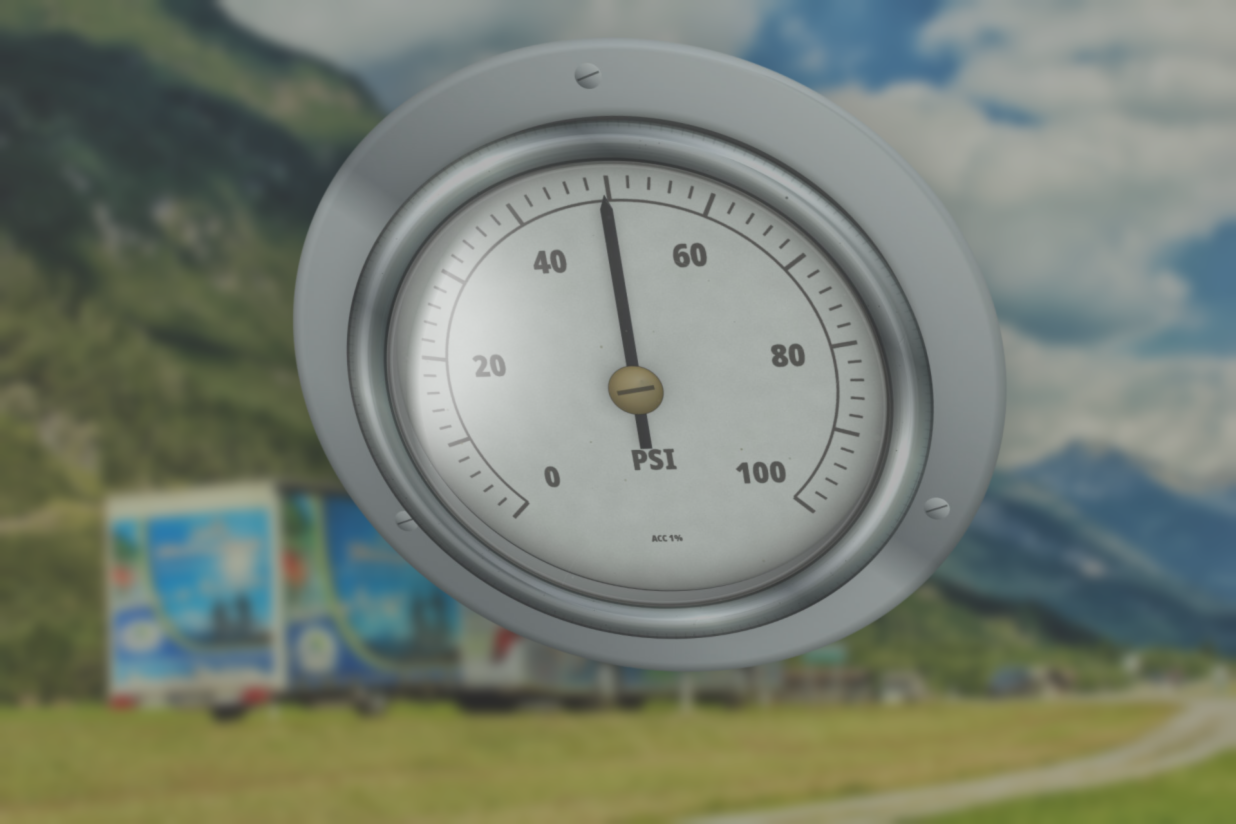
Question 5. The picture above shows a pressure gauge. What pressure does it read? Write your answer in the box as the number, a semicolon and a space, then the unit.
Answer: 50; psi
